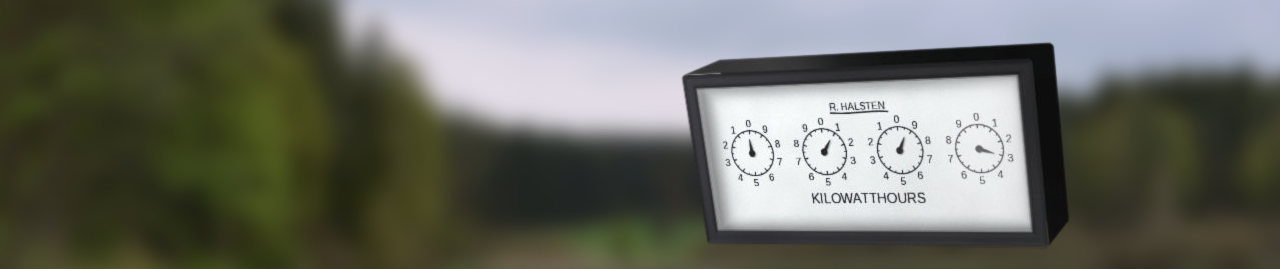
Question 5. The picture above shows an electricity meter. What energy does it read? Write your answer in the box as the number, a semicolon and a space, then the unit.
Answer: 93; kWh
